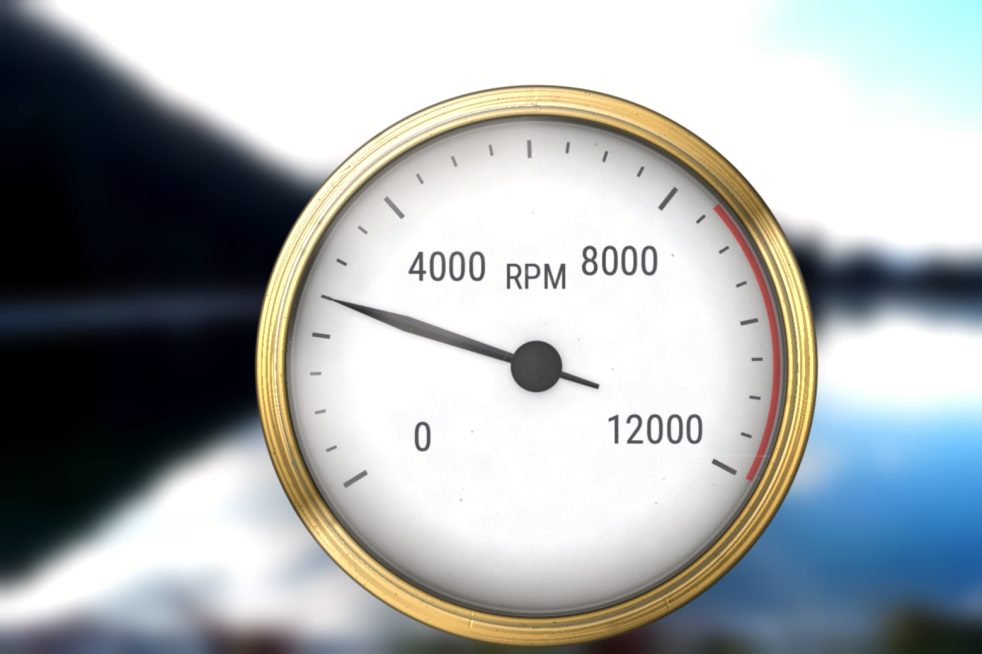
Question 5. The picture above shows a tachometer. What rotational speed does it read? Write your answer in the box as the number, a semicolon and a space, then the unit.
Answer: 2500; rpm
